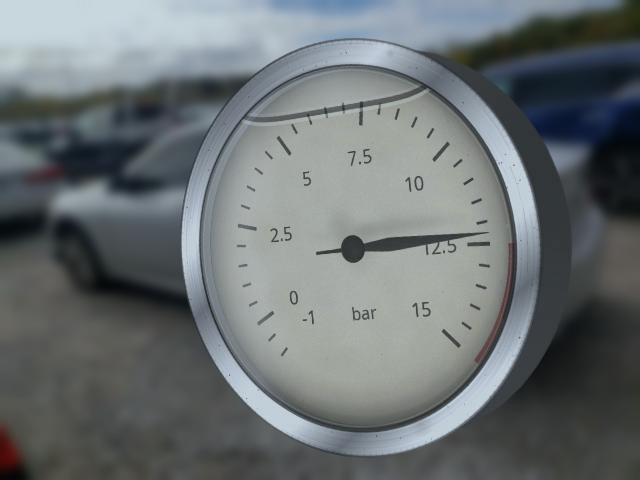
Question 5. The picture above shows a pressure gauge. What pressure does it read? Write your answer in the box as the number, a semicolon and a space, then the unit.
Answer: 12.25; bar
